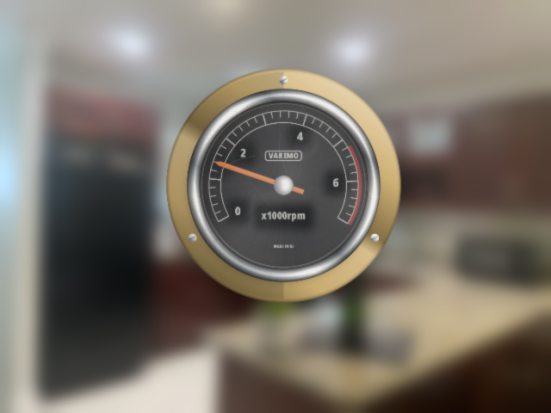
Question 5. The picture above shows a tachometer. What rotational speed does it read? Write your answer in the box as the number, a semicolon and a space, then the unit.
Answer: 1400; rpm
